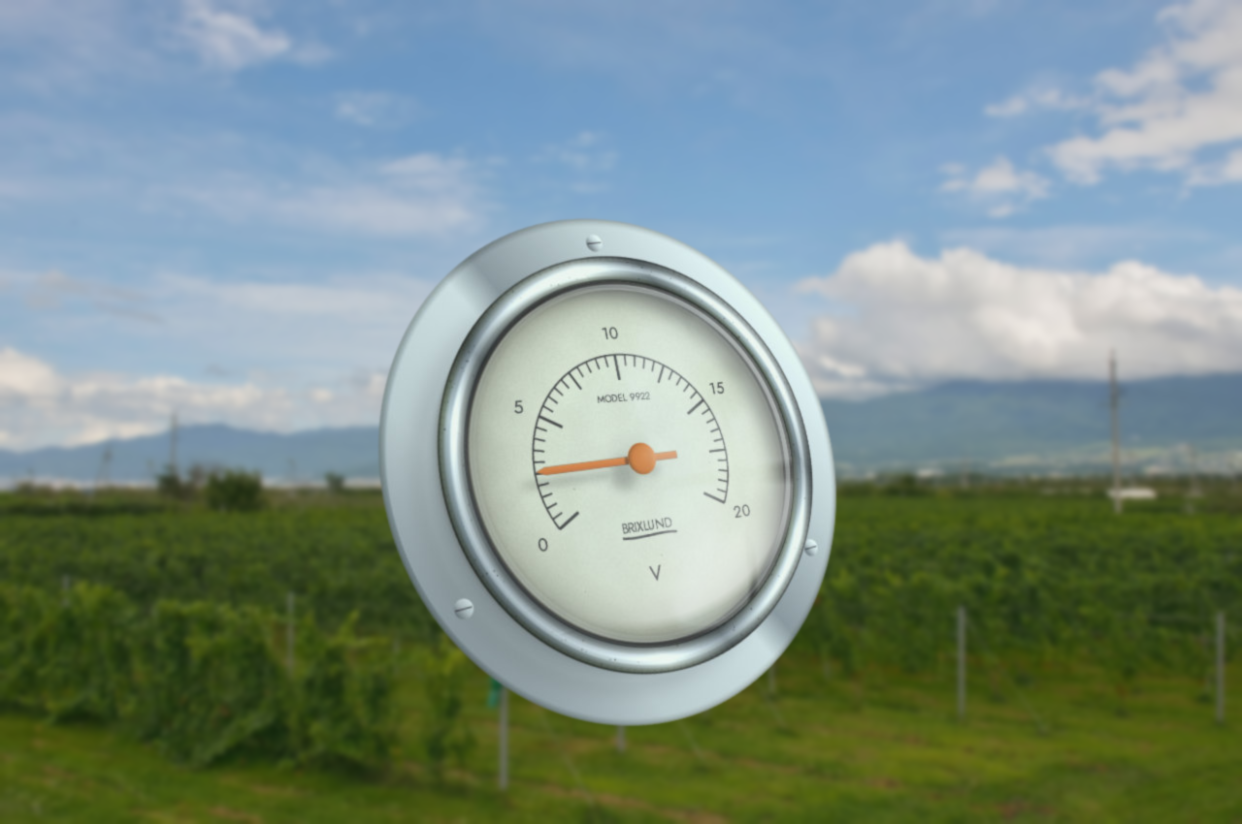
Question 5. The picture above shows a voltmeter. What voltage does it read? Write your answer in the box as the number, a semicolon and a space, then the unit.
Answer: 2.5; V
